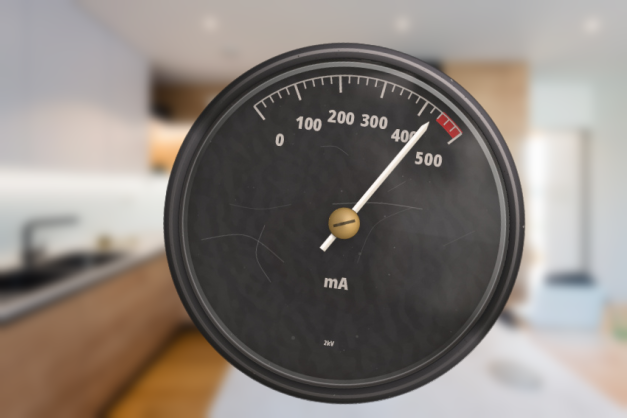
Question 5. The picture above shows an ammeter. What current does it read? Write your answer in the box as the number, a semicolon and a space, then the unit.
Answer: 430; mA
